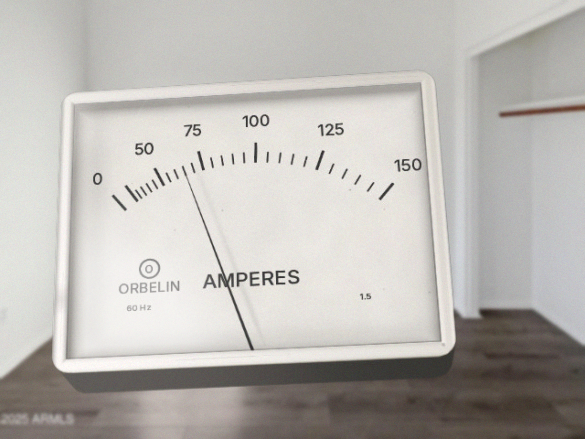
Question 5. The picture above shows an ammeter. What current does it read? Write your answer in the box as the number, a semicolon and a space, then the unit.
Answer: 65; A
